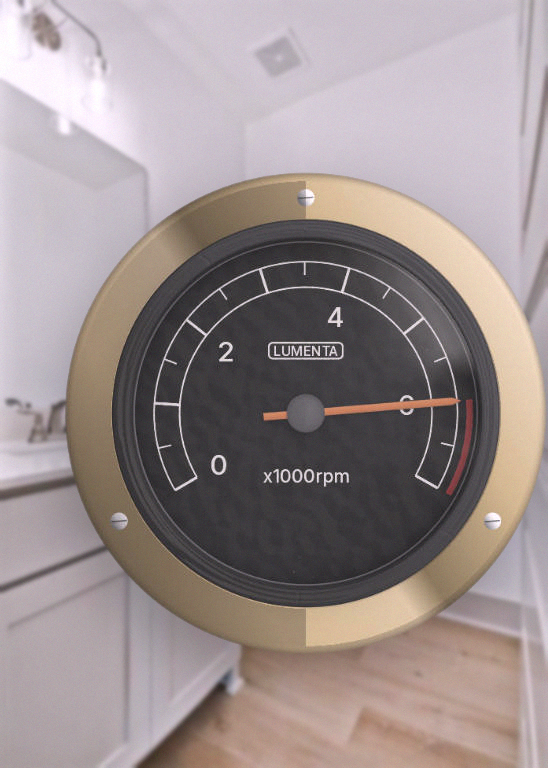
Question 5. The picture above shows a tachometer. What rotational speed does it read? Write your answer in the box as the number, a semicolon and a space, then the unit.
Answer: 6000; rpm
